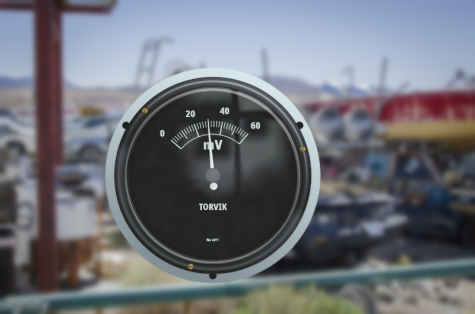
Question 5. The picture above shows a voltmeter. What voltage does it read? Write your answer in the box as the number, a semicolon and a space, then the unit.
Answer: 30; mV
